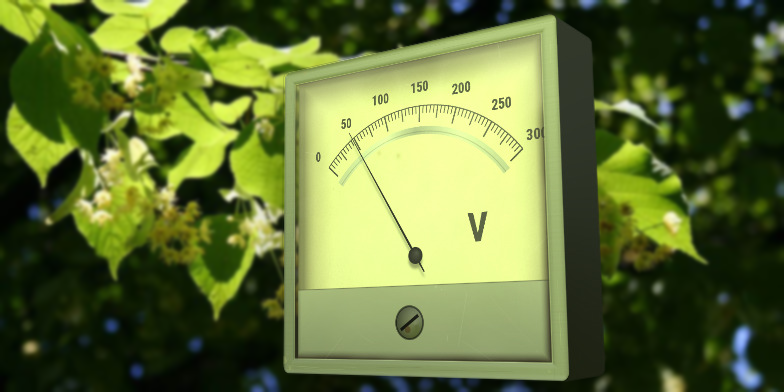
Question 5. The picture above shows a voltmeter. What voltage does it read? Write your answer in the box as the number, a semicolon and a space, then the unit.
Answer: 50; V
